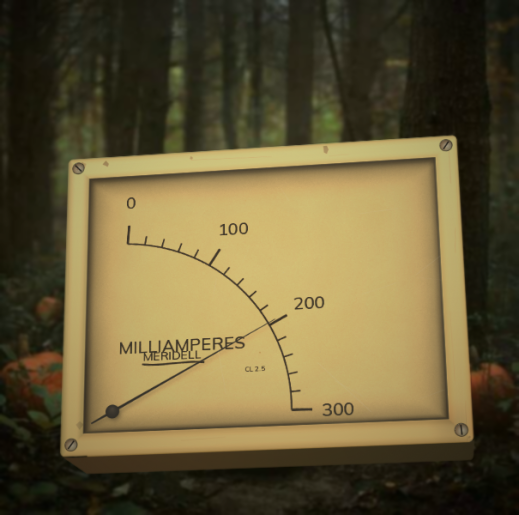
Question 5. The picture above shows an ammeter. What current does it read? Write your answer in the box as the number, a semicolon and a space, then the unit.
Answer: 200; mA
